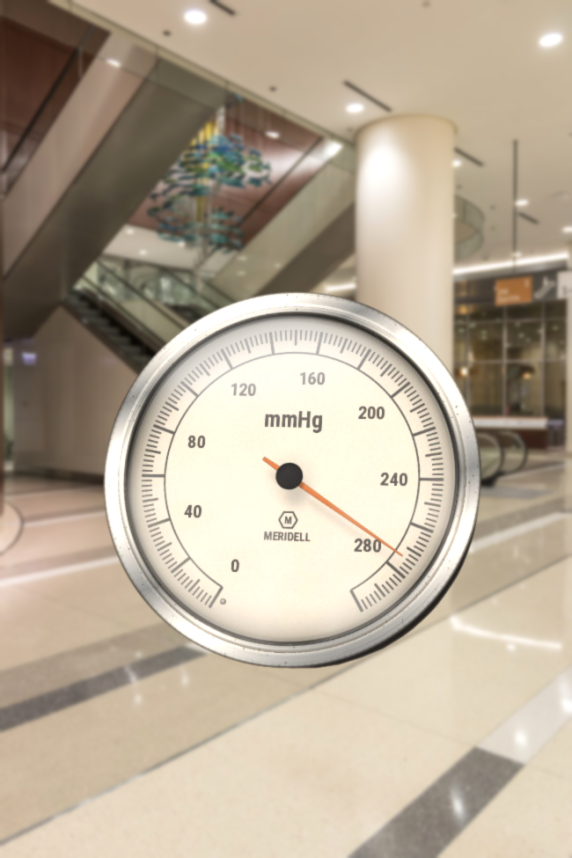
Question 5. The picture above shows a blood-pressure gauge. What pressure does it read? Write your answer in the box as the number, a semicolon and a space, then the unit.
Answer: 274; mmHg
